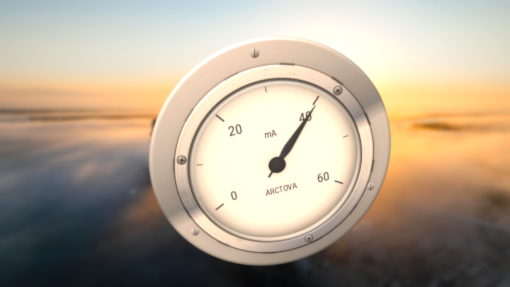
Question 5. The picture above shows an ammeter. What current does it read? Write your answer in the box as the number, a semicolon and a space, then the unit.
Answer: 40; mA
